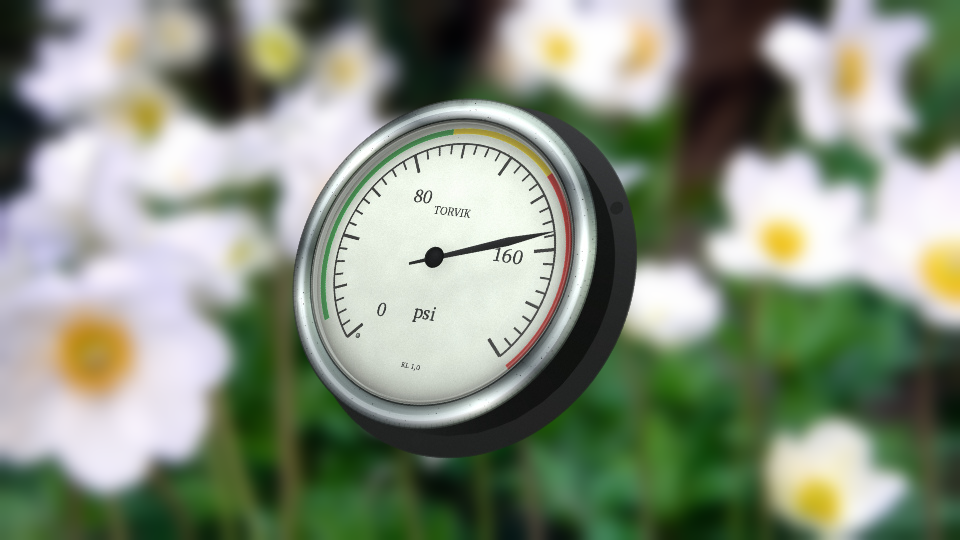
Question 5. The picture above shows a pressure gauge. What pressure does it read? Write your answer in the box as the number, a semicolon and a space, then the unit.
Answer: 155; psi
